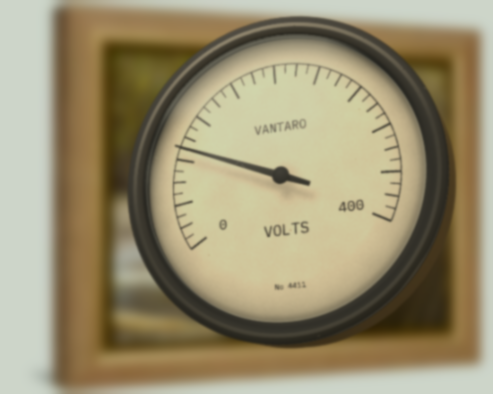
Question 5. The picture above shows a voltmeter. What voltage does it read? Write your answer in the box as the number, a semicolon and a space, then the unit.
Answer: 90; V
